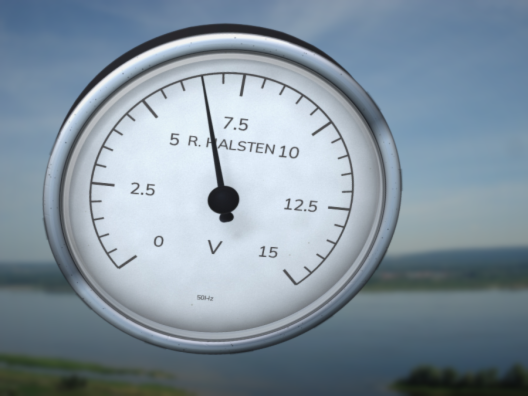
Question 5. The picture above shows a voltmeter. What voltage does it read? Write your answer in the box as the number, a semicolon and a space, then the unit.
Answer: 6.5; V
